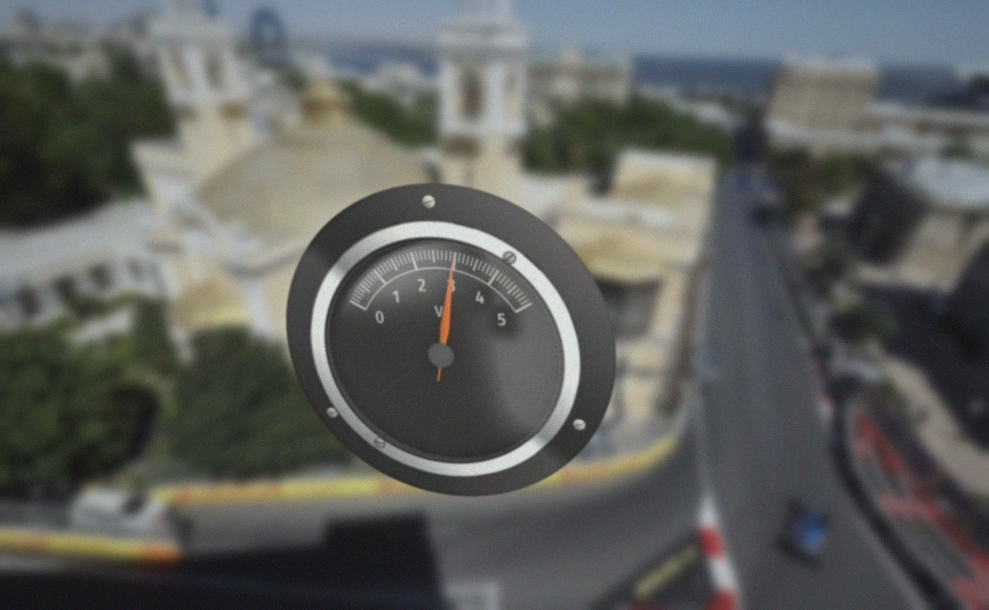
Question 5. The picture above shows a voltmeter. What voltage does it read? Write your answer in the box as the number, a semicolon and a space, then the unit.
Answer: 3; V
